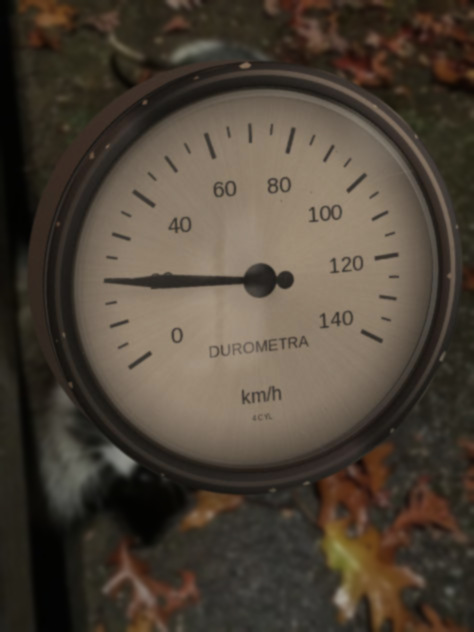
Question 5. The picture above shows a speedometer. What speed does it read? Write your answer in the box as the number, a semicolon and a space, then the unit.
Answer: 20; km/h
